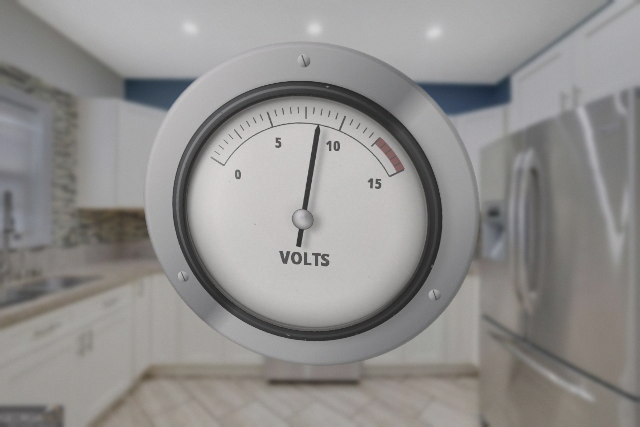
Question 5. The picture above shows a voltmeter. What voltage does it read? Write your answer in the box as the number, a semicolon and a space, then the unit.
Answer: 8.5; V
